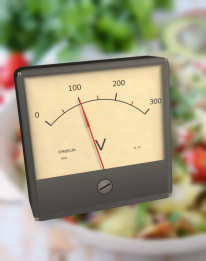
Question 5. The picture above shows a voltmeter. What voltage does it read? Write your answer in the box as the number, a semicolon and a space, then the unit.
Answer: 100; V
